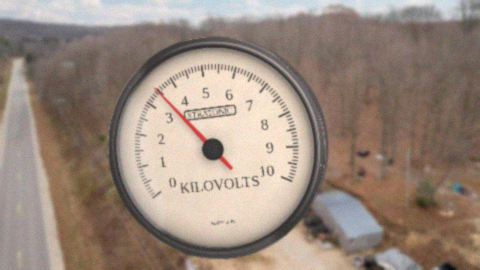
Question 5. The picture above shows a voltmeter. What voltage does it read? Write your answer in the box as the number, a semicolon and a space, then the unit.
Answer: 3.5; kV
